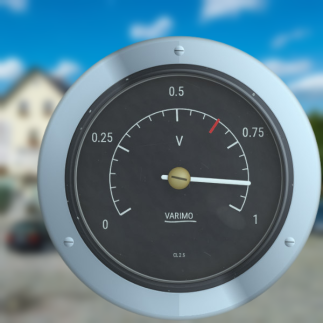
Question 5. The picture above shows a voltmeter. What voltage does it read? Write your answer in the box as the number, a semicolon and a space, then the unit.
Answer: 0.9; V
